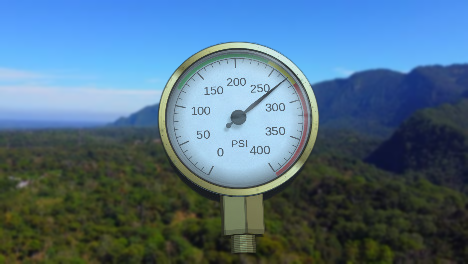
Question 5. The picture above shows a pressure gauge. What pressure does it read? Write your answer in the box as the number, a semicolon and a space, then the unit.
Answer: 270; psi
